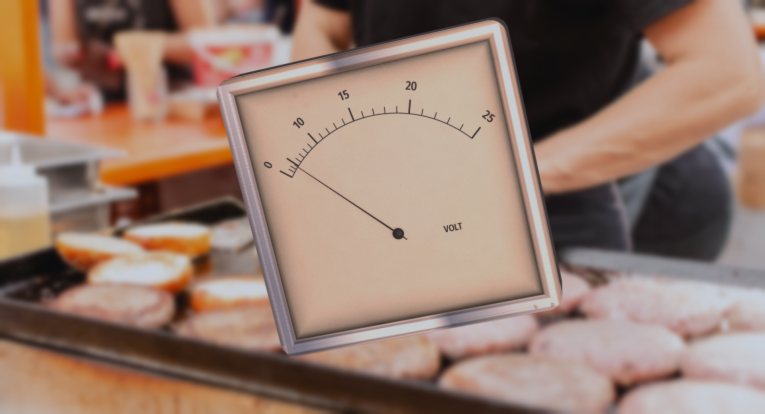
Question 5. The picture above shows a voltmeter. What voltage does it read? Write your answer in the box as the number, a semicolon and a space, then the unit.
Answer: 5; V
